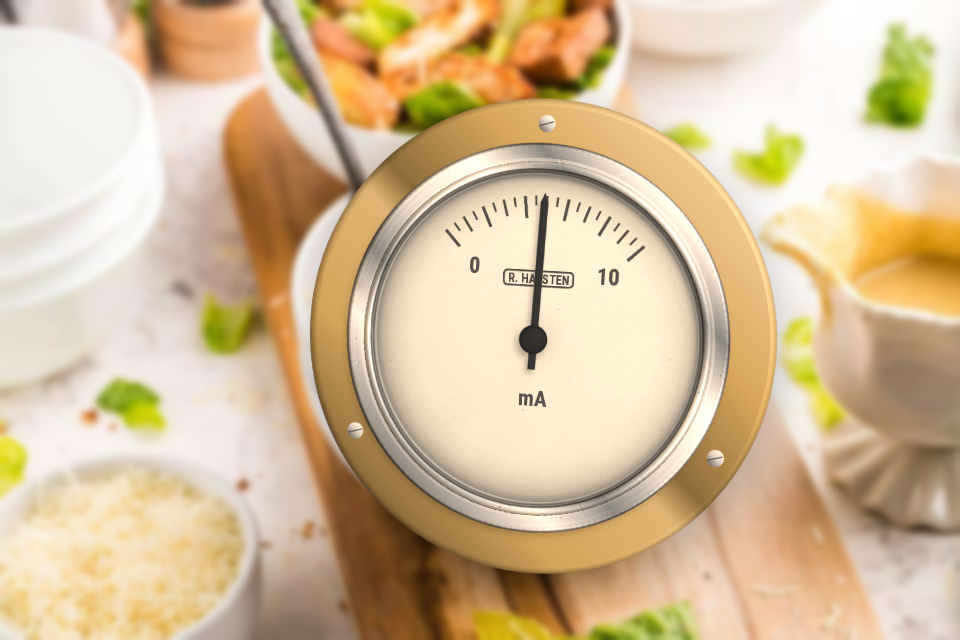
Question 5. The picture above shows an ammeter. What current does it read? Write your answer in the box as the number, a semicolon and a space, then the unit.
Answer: 5; mA
